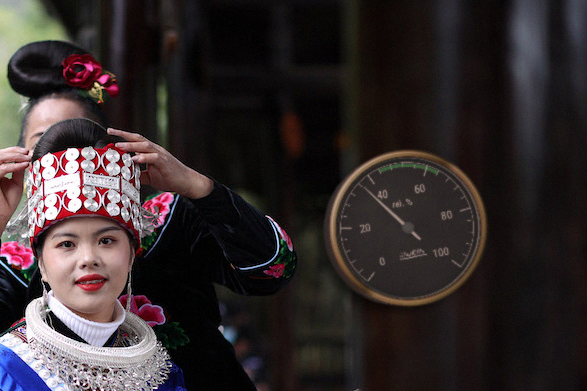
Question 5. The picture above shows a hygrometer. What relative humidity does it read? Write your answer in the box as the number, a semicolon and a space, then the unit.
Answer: 36; %
